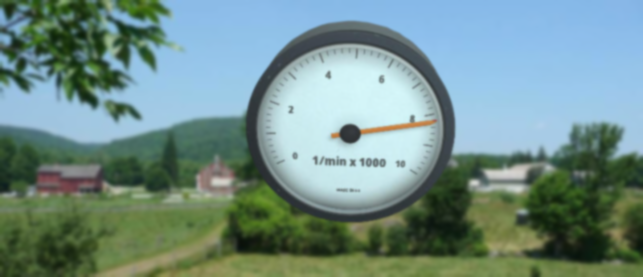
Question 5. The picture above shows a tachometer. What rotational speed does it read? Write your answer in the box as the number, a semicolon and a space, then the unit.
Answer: 8200; rpm
